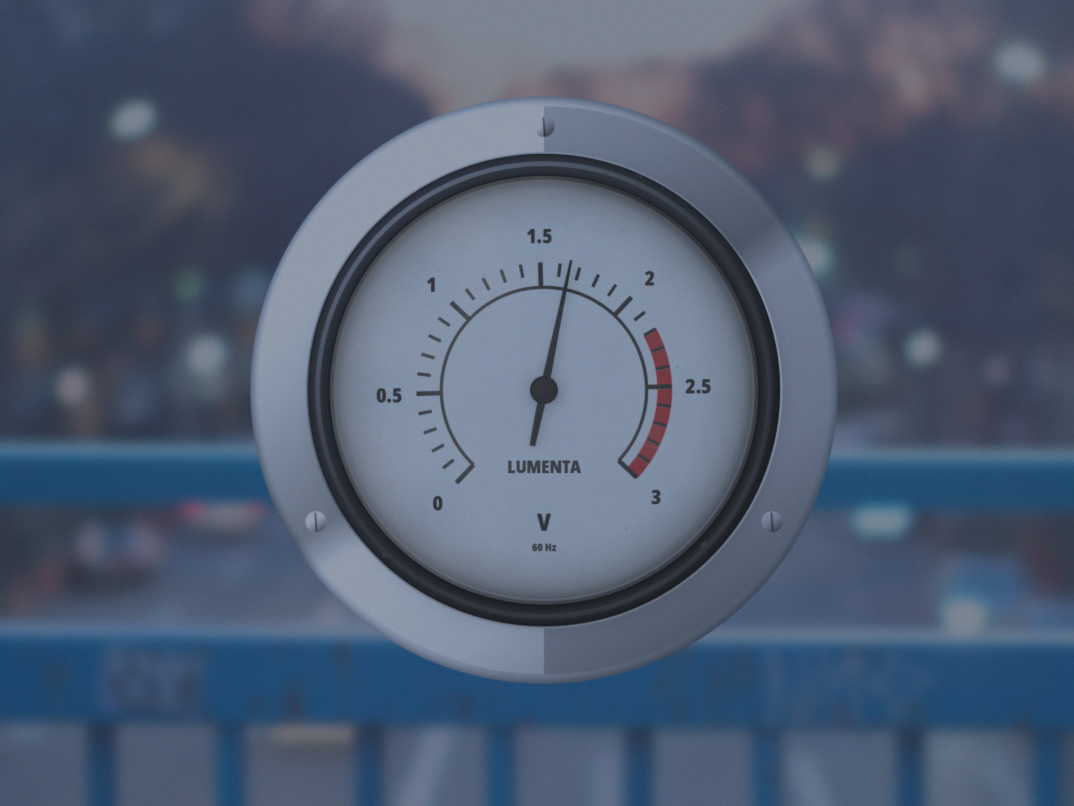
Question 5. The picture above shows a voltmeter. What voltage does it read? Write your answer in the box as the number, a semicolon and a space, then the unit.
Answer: 1.65; V
